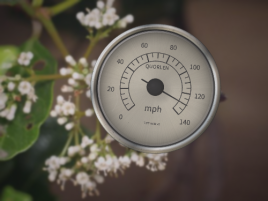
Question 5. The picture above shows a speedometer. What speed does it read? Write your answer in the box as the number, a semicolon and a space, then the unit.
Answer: 130; mph
